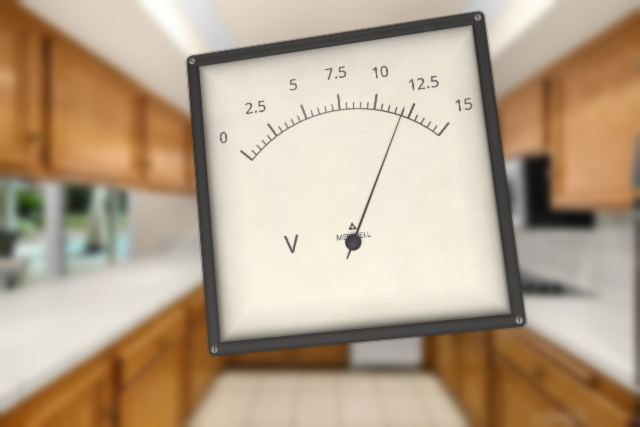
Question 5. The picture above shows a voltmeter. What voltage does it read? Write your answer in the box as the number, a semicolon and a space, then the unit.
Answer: 12; V
